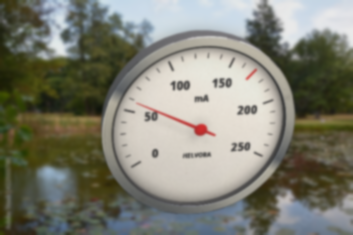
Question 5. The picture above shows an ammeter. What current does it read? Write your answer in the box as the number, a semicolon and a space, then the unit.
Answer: 60; mA
